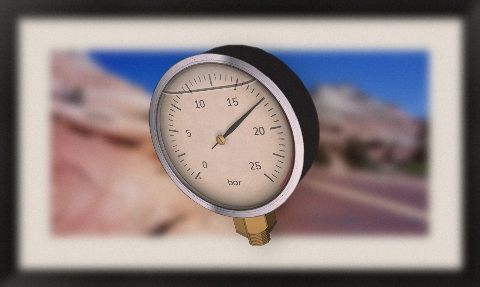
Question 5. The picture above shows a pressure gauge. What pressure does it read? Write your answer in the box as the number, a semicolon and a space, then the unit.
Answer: 17.5; bar
